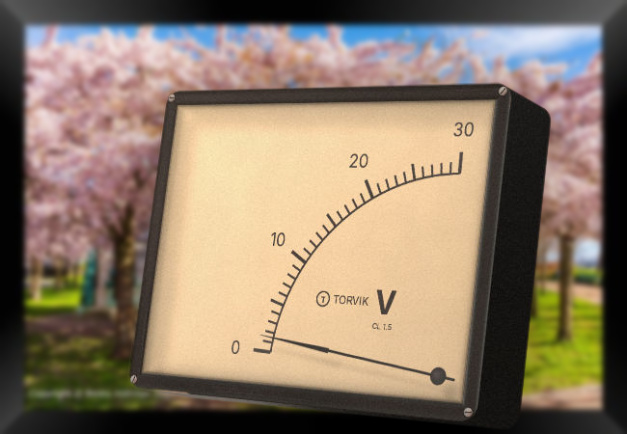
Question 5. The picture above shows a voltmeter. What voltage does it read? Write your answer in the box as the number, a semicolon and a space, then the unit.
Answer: 1.5; V
